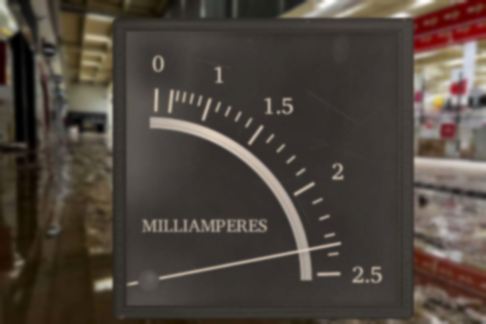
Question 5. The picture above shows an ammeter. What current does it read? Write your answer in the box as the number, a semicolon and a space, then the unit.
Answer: 2.35; mA
